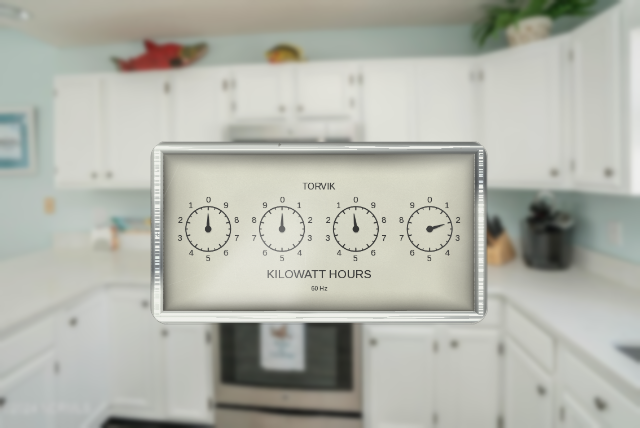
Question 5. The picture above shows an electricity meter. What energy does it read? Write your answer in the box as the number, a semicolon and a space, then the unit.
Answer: 2; kWh
